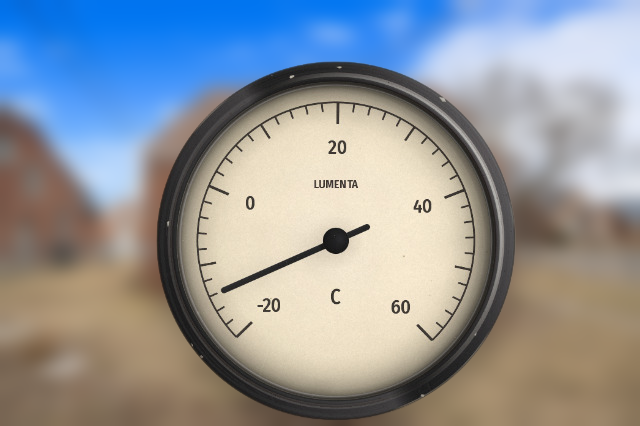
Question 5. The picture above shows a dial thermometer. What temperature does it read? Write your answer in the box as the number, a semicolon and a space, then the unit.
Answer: -14; °C
